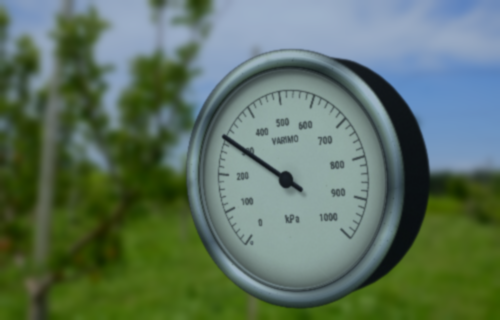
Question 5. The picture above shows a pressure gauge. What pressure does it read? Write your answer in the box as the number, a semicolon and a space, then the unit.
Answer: 300; kPa
